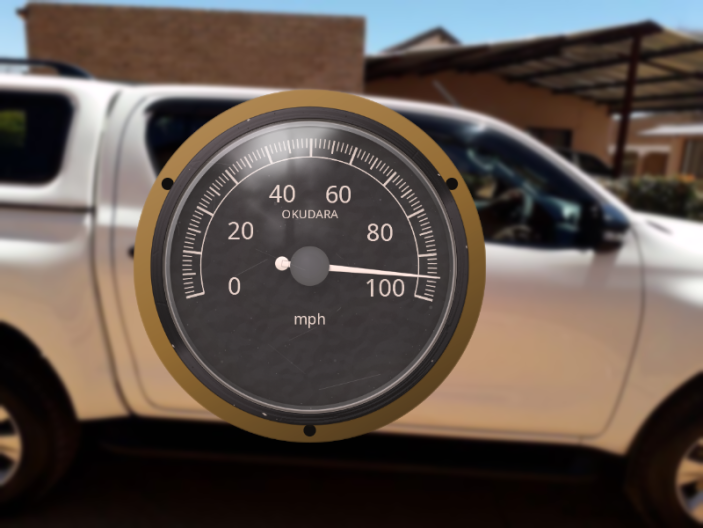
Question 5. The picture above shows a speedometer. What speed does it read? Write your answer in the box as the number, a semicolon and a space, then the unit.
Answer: 95; mph
